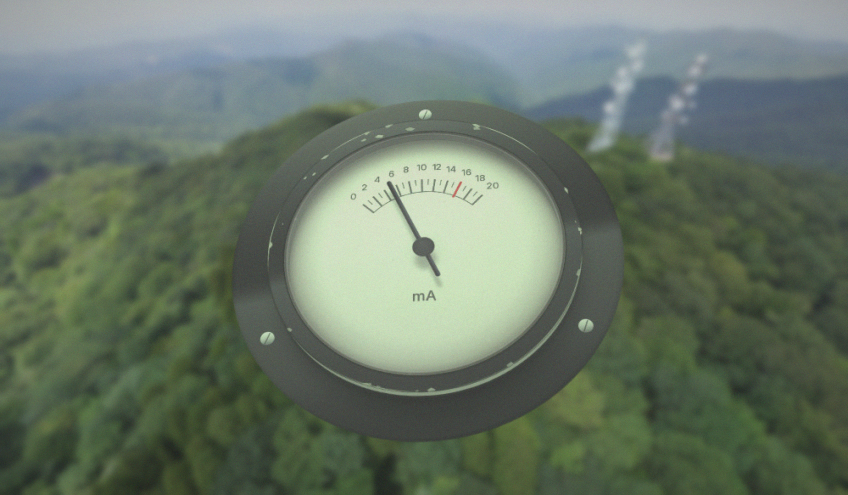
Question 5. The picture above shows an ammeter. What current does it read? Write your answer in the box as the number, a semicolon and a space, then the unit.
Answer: 5; mA
